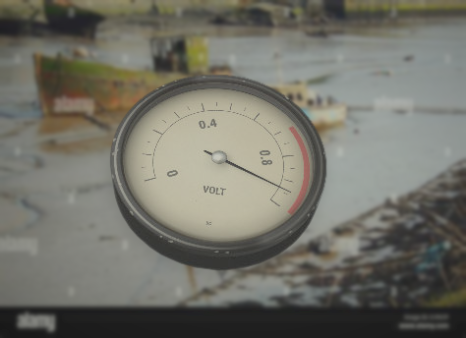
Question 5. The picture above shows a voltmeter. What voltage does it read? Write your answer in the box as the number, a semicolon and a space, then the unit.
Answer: 0.95; V
